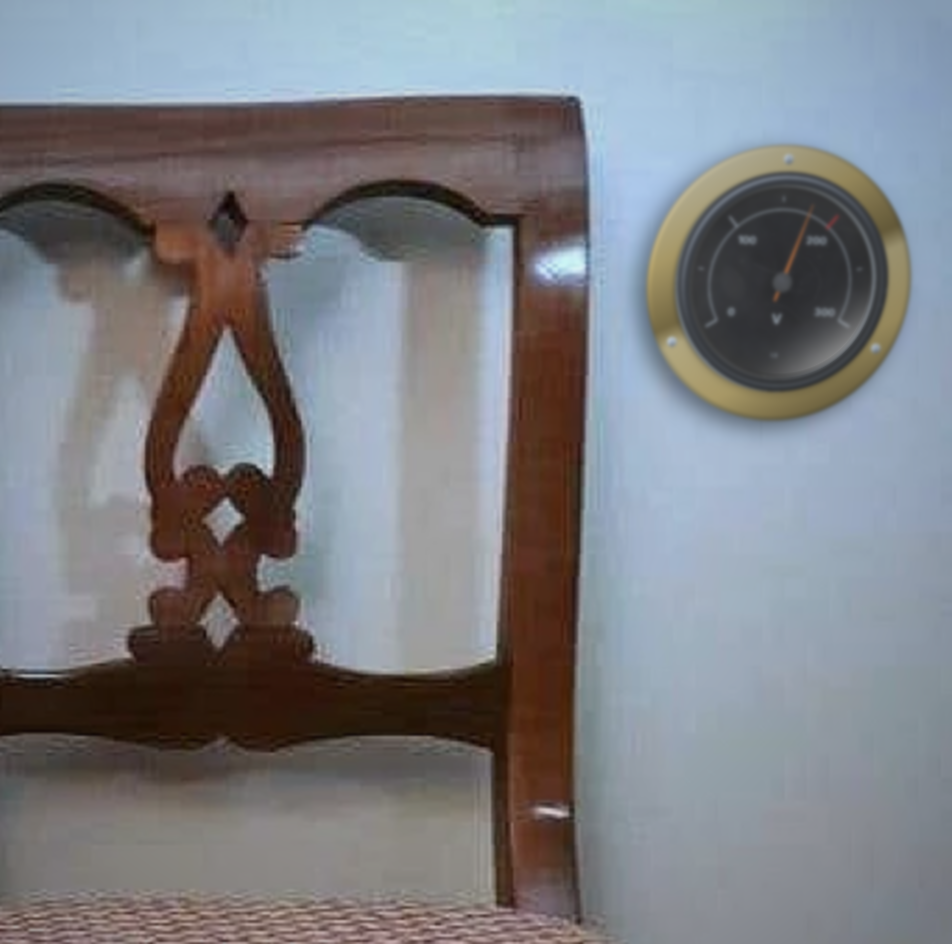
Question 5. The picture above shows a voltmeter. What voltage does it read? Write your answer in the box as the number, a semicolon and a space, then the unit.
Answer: 175; V
